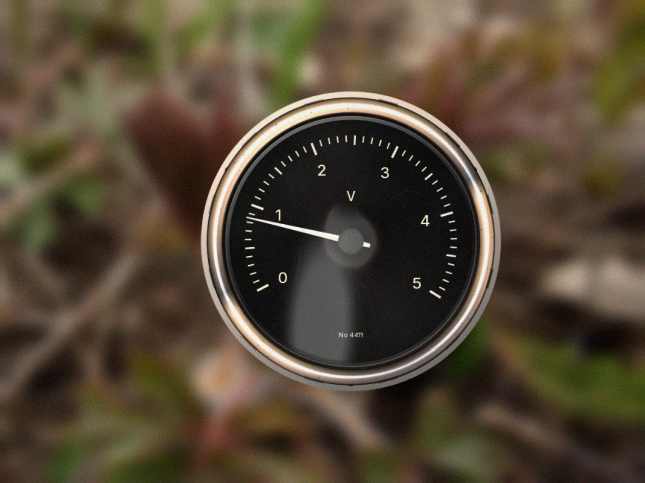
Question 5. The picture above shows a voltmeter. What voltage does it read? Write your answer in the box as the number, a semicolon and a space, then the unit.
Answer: 0.85; V
